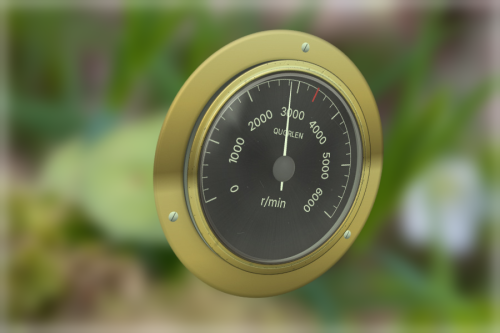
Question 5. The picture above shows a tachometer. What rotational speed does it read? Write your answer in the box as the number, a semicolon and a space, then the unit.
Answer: 2800; rpm
